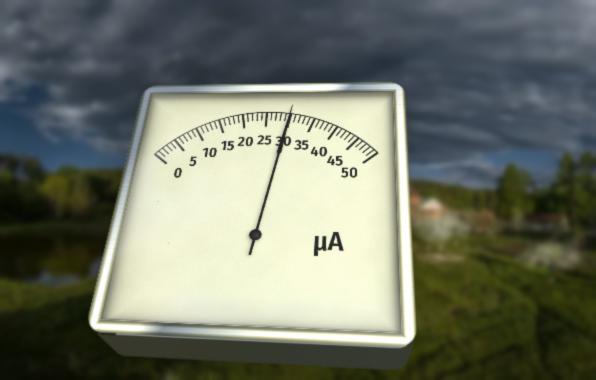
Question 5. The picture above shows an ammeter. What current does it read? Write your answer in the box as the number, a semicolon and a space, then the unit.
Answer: 30; µA
